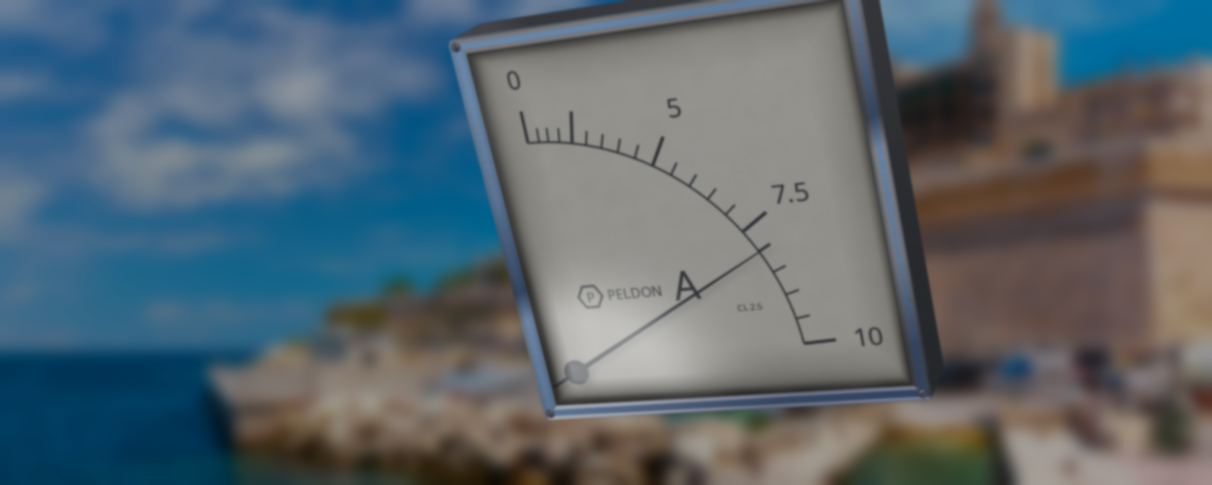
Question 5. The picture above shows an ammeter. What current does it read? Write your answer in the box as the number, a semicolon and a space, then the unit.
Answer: 8; A
